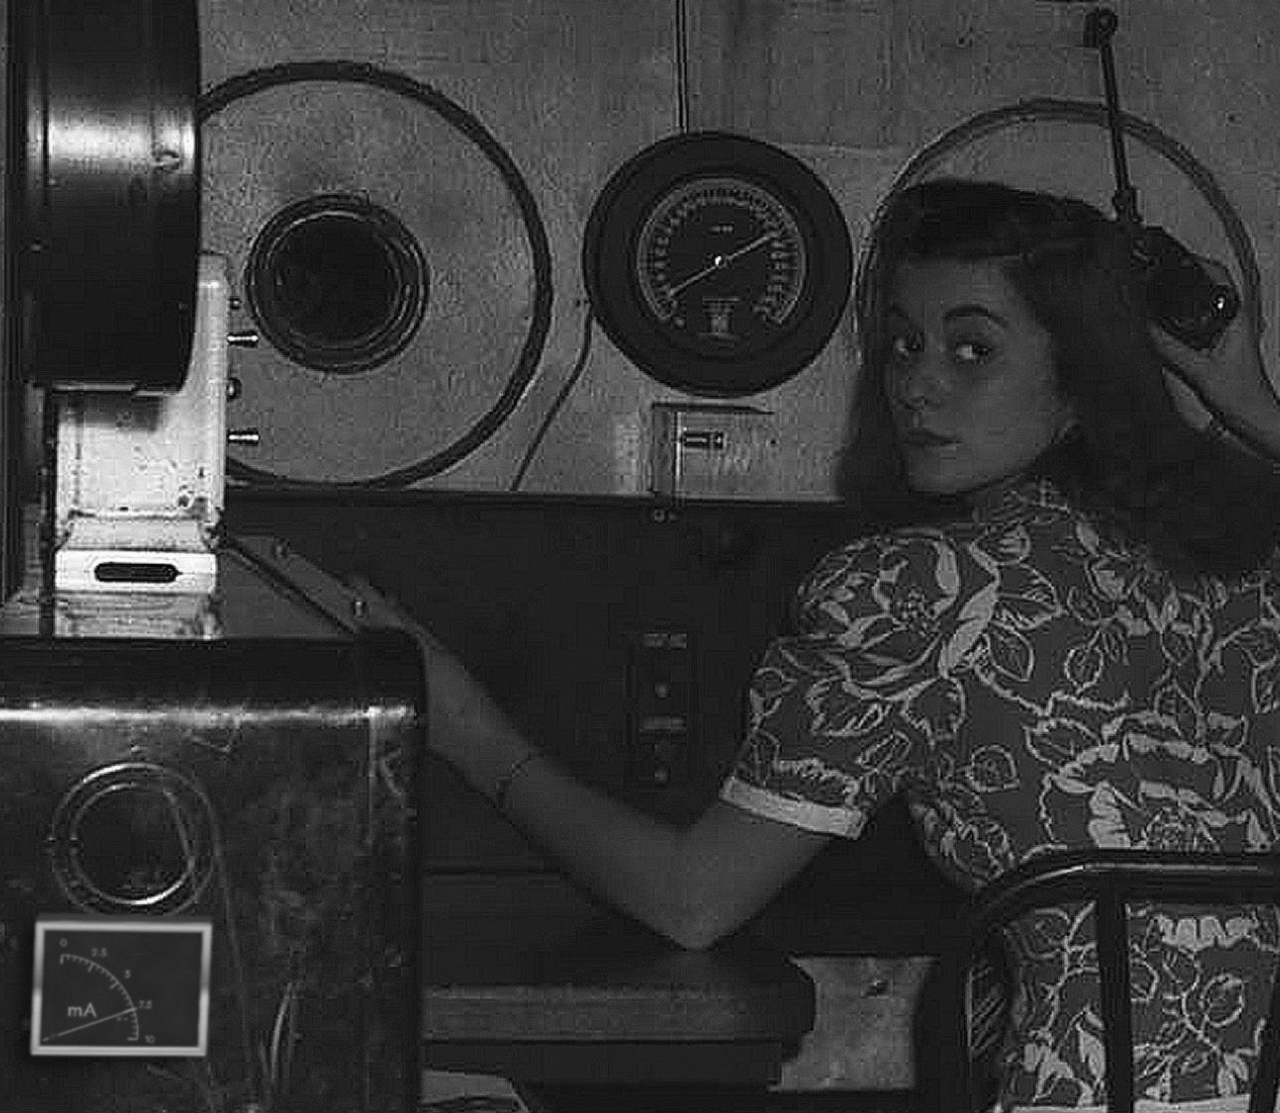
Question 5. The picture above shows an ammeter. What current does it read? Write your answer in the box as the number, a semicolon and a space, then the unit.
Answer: 7.5; mA
